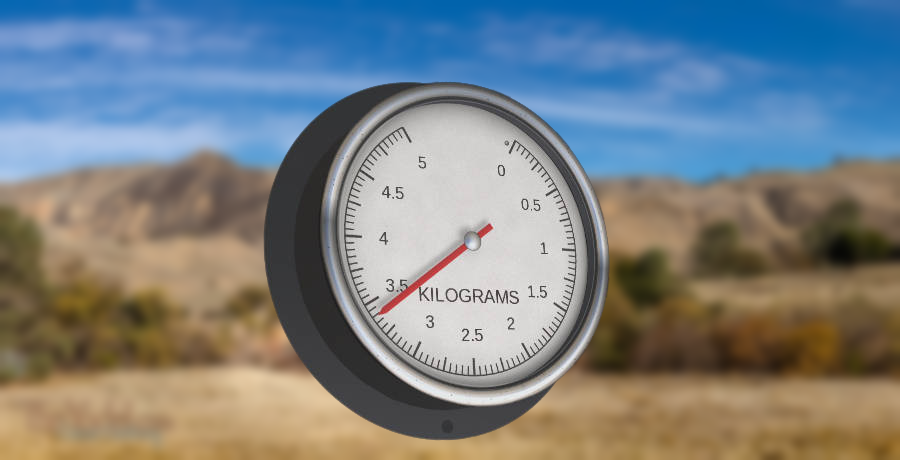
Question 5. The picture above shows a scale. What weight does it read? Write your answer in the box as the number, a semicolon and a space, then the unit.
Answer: 3.4; kg
